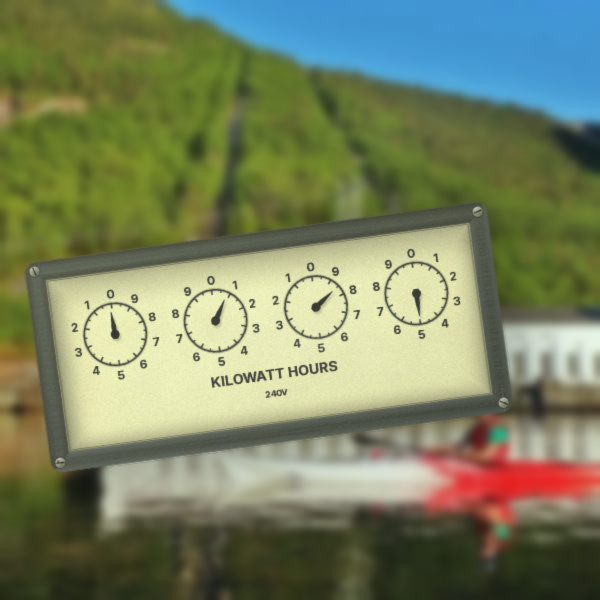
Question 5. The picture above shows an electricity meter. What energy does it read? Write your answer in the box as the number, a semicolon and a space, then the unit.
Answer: 85; kWh
